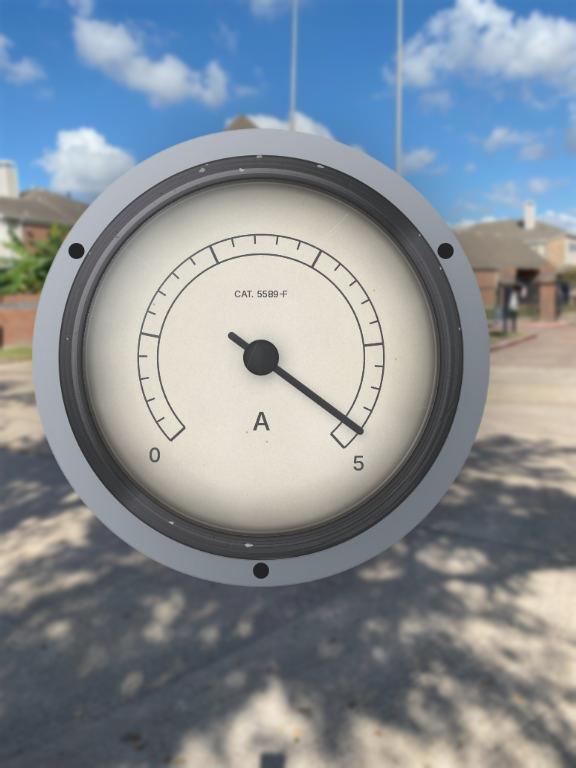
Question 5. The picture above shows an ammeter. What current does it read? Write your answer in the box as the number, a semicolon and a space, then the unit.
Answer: 4.8; A
